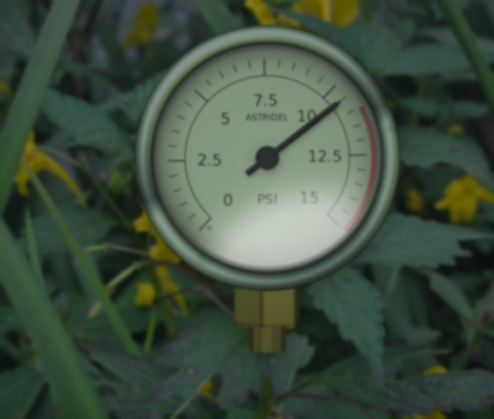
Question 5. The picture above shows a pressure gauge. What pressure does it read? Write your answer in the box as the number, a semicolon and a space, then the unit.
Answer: 10.5; psi
